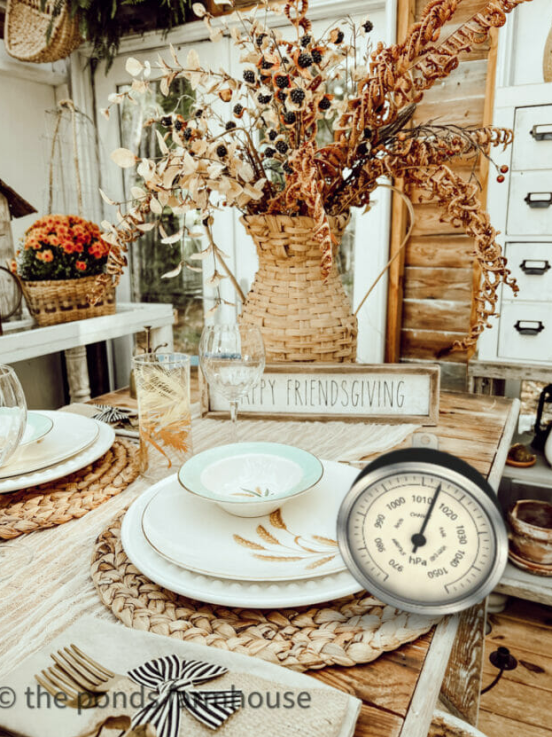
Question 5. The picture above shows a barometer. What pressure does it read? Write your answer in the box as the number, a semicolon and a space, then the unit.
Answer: 1014; hPa
